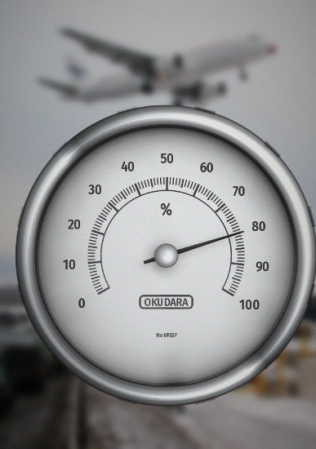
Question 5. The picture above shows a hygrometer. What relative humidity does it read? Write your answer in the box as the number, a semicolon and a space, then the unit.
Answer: 80; %
